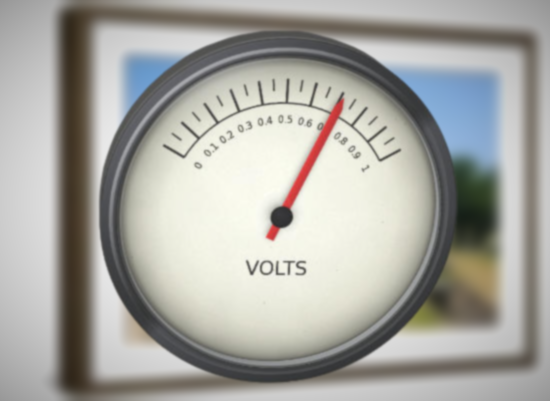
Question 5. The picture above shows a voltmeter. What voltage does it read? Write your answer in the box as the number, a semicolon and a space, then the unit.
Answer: 0.7; V
